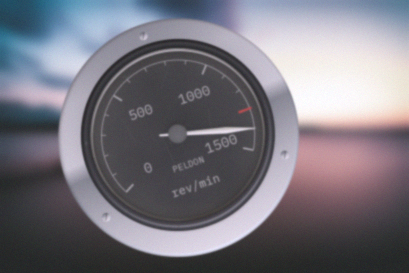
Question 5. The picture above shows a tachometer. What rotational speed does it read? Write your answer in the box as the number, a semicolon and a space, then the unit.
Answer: 1400; rpm
